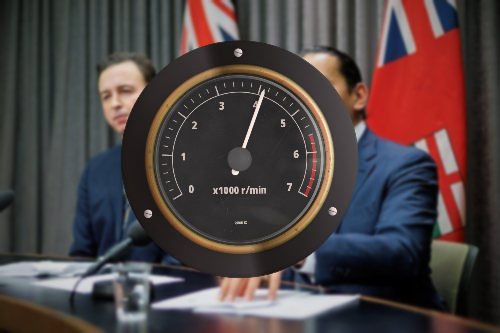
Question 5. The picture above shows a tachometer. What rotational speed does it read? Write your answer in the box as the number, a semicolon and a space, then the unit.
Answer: 4100; rpm
